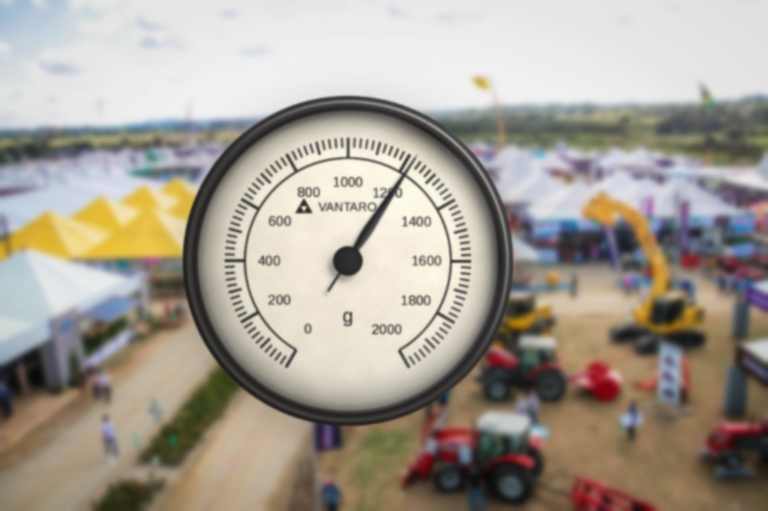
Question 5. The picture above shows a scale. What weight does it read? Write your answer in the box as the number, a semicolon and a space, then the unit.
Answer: 1220; g
